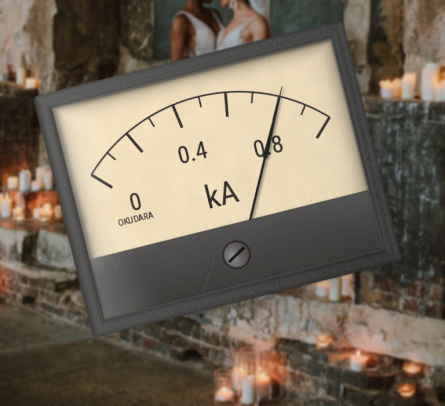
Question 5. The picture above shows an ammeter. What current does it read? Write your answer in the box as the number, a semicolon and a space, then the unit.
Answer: 0.8; kA
